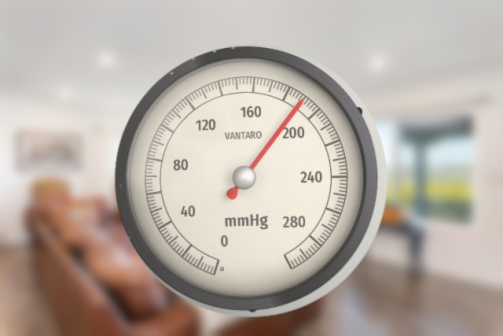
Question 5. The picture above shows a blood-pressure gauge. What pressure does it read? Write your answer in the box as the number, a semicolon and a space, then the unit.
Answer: 190; mmHg
